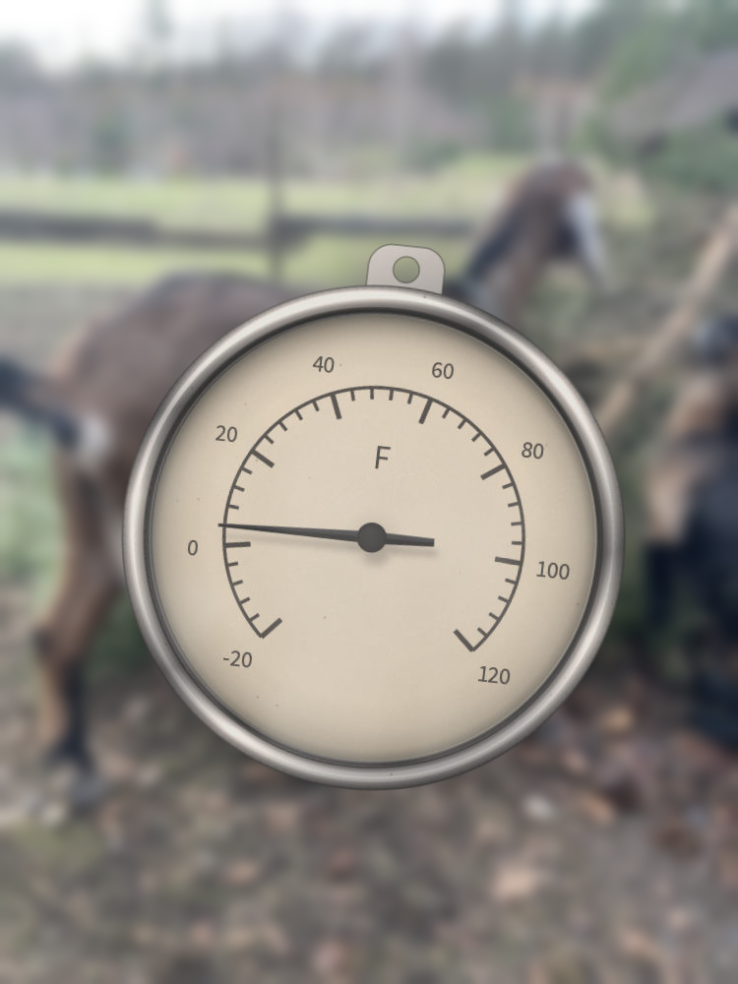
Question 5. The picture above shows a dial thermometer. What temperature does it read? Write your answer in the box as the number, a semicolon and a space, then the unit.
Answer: 4; °F
